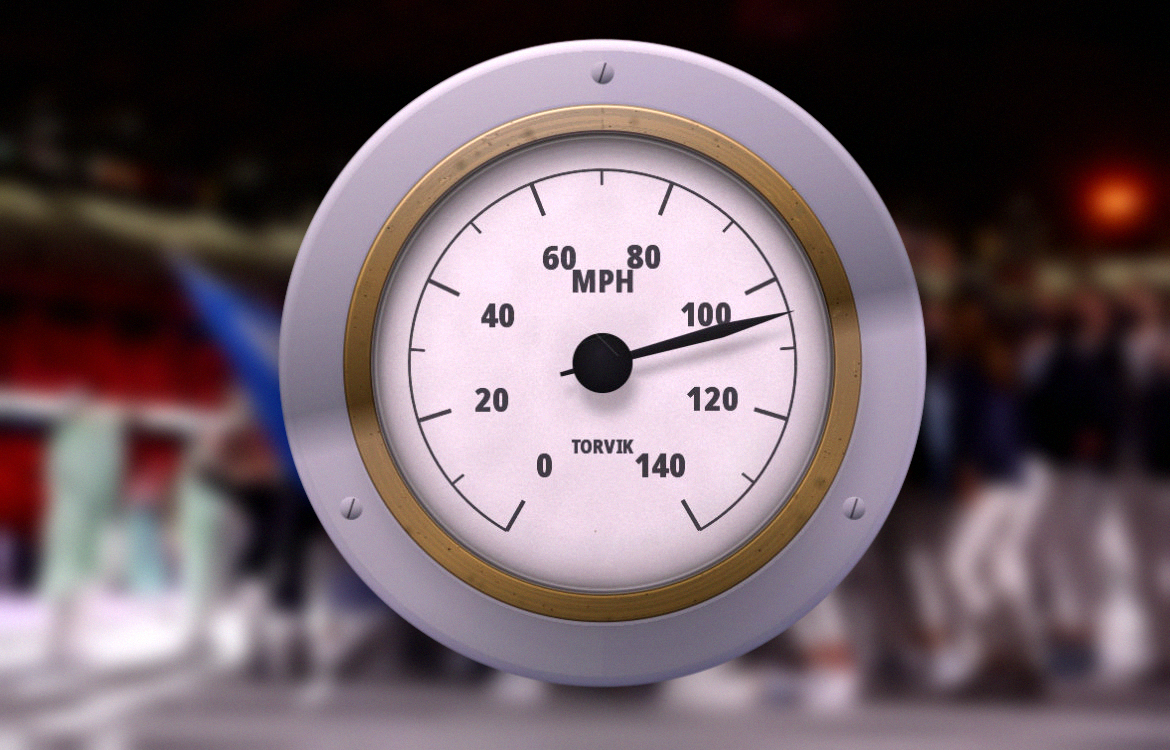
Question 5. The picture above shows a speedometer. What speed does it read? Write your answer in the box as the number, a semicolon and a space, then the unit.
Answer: 105; mph
